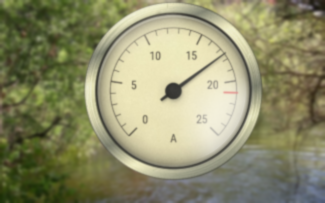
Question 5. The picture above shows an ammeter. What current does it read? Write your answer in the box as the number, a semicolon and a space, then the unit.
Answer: 17.5; A
